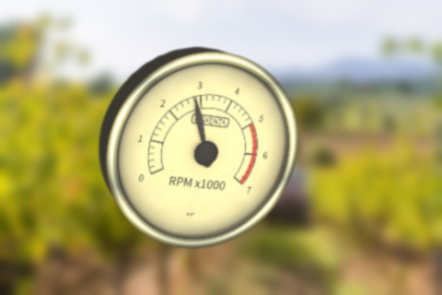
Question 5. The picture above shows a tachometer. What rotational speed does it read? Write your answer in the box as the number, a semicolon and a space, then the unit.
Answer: 2800; rpm
